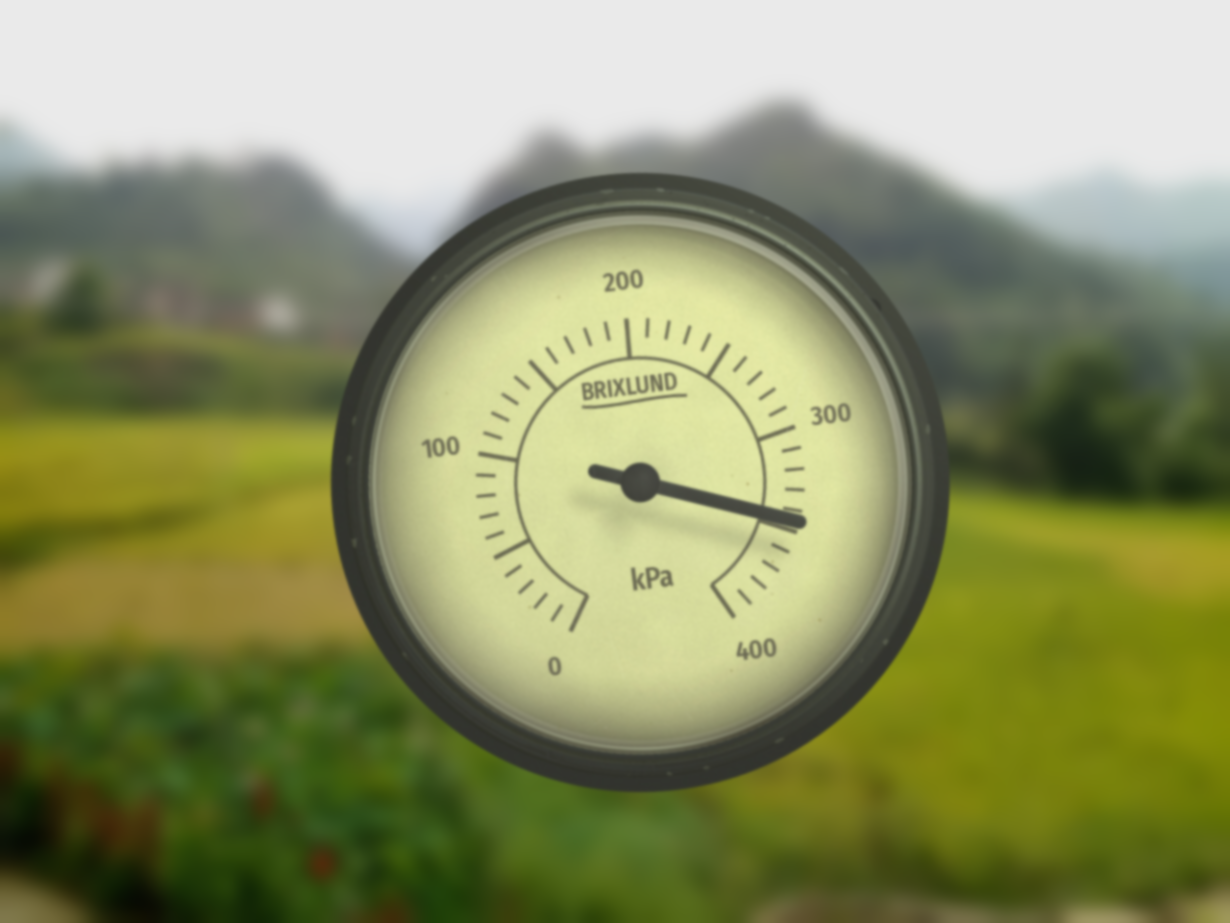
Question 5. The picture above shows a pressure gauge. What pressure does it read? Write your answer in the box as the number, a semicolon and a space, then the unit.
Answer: 345; kPa
